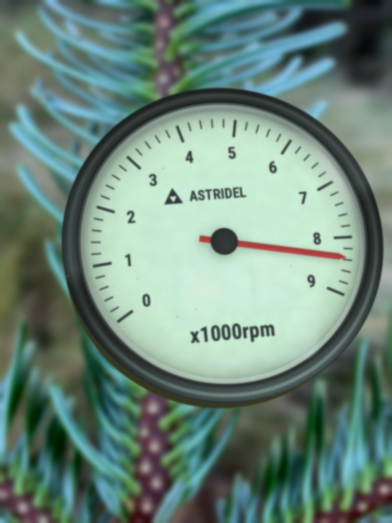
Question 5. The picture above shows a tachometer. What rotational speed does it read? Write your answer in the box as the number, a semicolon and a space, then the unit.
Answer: 8400; rpm
